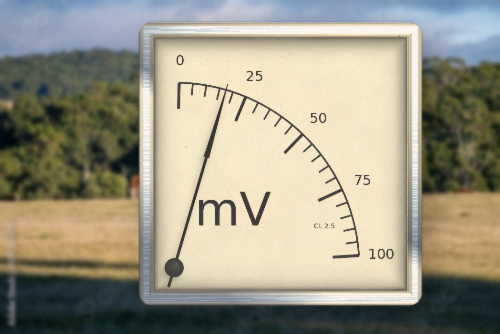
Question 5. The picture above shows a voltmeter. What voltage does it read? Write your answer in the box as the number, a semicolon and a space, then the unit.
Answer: 17.5; mV
